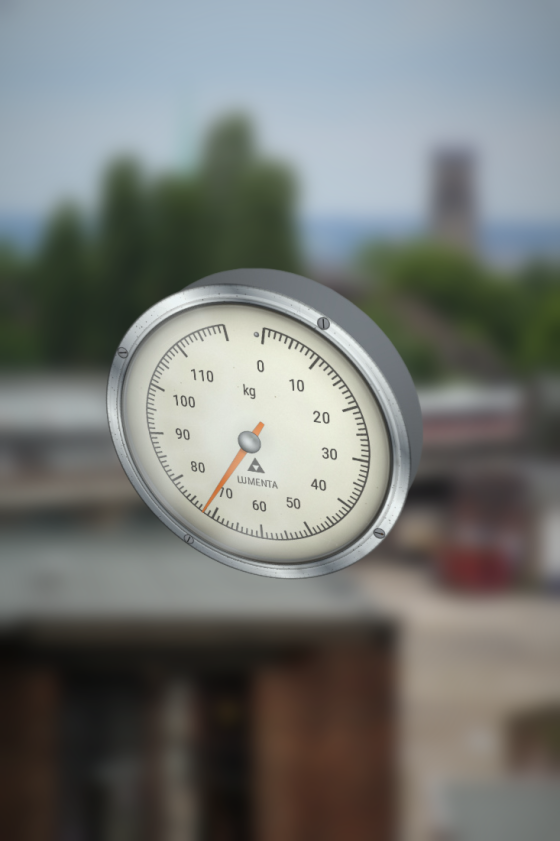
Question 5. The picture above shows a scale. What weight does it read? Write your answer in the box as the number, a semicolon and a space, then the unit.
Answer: 72; kg
